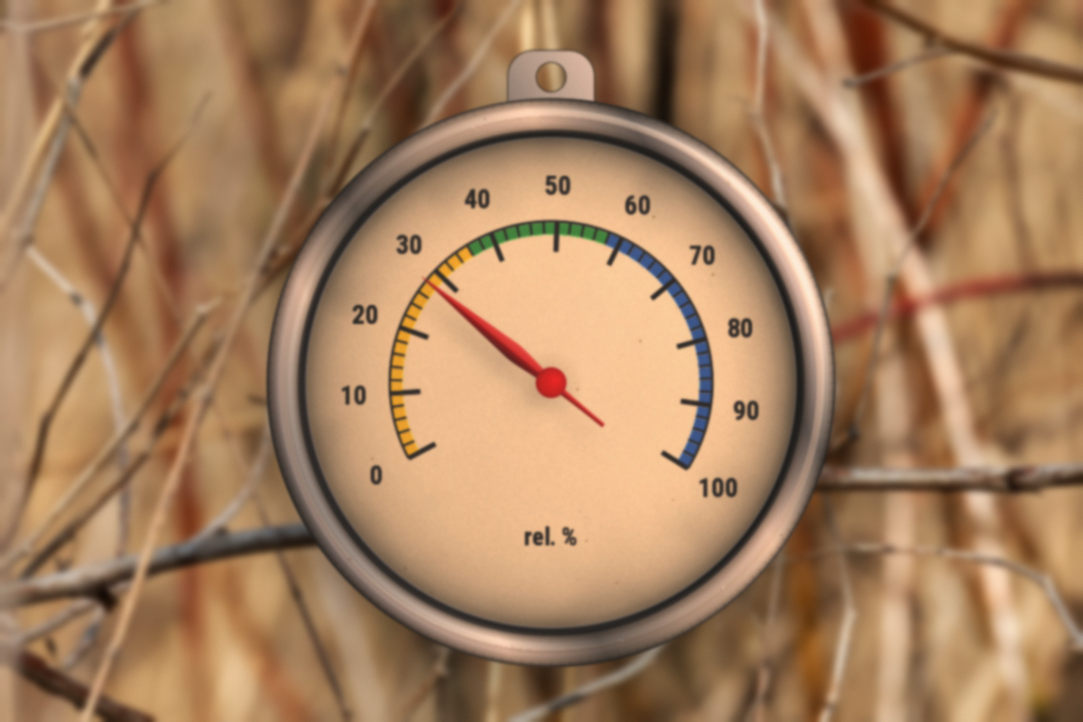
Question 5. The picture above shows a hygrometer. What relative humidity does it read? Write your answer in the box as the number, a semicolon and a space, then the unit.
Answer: 28; %
